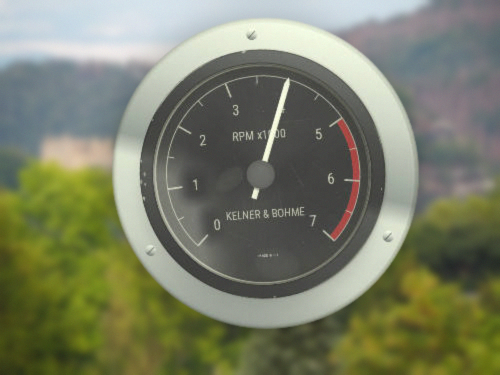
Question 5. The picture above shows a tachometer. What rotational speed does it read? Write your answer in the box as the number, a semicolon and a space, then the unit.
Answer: 4000; rpm
